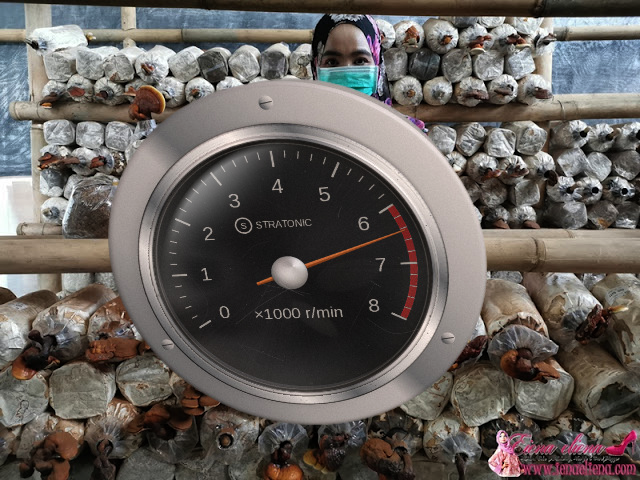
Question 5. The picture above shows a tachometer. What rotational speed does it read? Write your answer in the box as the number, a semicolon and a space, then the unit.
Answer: 6400; rpm
